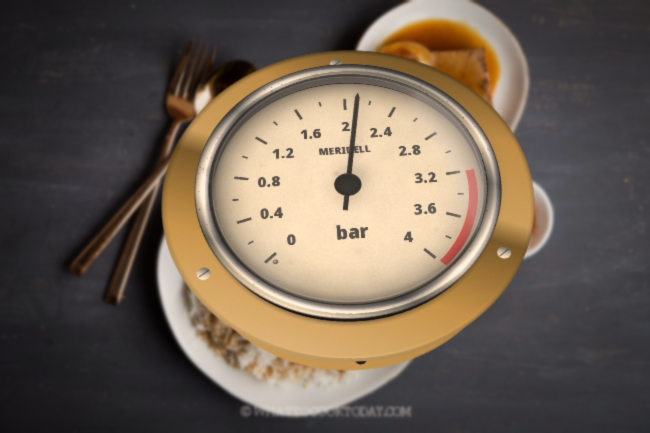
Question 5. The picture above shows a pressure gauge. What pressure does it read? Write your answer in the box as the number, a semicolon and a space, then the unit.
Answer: 2.1; bar
